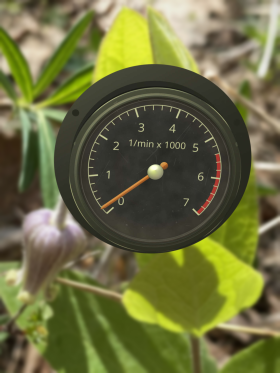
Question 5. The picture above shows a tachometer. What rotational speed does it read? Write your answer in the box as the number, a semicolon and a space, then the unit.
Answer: 200; rpm
